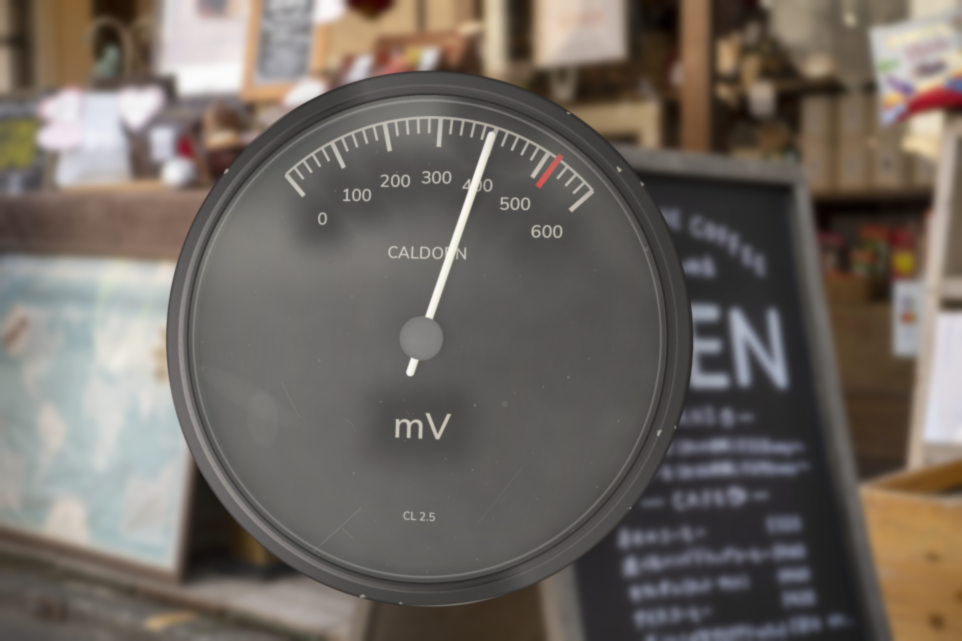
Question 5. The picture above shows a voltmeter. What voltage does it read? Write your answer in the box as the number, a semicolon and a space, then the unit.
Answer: 400; mV
